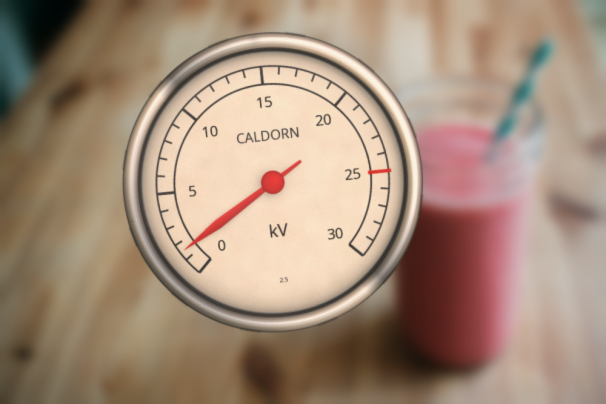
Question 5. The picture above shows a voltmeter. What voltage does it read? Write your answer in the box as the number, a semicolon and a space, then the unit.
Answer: 1.5; kV
